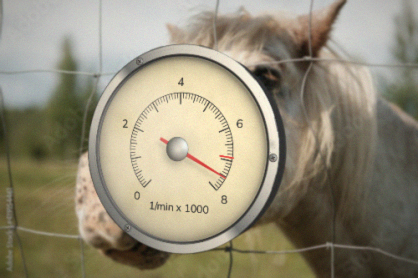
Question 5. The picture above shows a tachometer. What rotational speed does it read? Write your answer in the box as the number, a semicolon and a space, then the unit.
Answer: 7500; rpm
